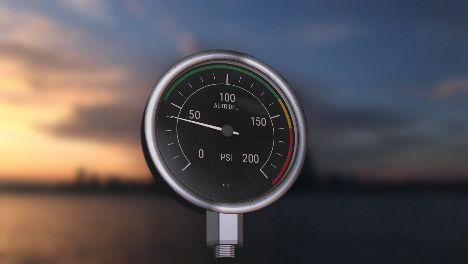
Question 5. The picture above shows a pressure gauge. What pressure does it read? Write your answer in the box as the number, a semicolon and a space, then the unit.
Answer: 40; psi
